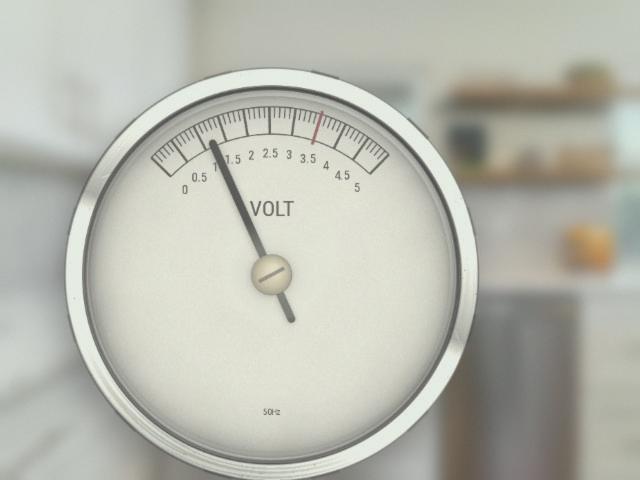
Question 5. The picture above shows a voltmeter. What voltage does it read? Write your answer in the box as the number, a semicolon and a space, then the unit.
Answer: 1.2; V
